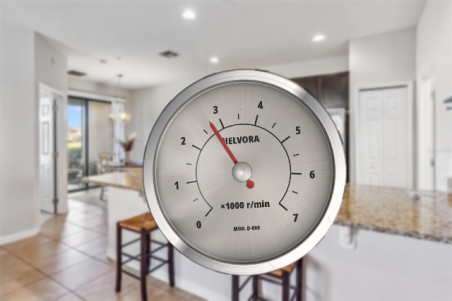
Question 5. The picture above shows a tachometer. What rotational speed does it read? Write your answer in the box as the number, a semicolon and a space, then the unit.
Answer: 2750; rpm
